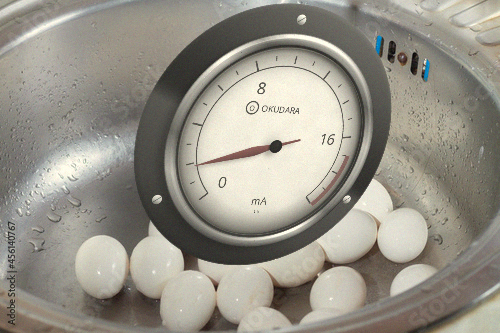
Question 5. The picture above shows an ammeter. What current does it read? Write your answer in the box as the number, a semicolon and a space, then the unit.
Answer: 2; mA
